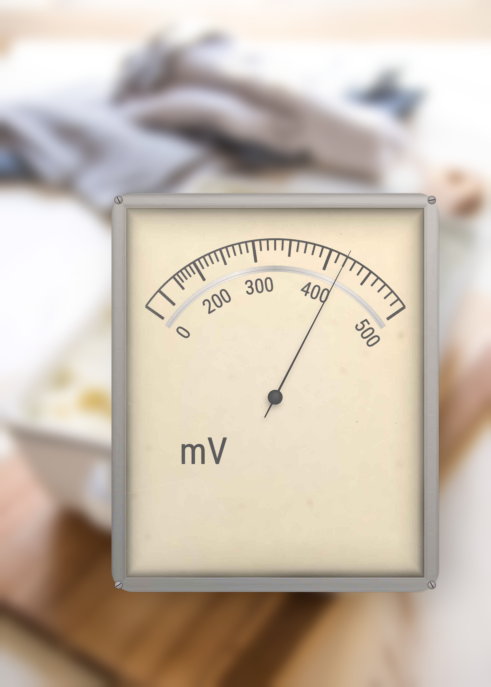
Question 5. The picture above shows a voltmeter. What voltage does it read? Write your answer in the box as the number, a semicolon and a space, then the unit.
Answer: 420; mV
